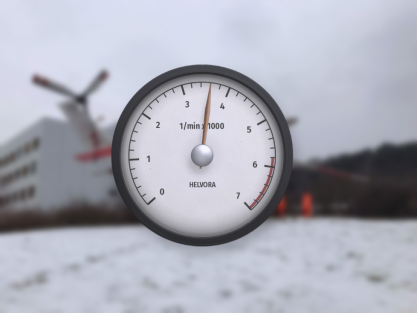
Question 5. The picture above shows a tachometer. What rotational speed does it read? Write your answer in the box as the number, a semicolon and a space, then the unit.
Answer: 3600; rpm
